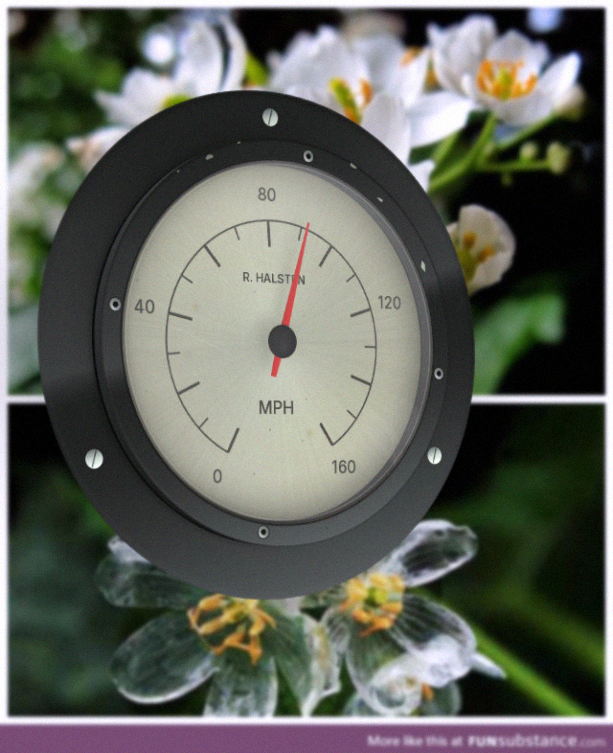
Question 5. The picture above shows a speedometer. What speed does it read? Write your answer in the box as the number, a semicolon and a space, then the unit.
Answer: 90; mph
